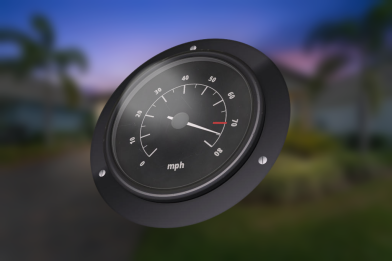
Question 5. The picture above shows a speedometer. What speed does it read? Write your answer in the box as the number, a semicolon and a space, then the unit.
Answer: 75; mph
